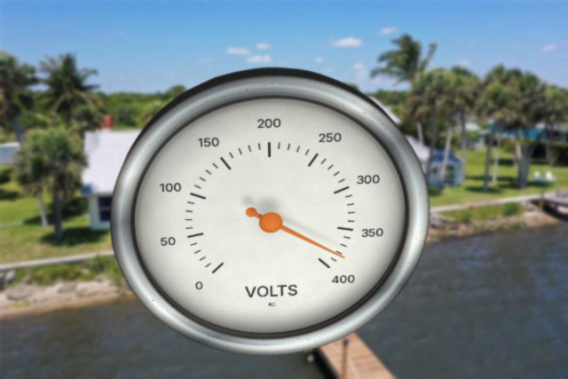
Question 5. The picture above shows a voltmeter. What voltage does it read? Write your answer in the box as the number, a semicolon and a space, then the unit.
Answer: 380; V
